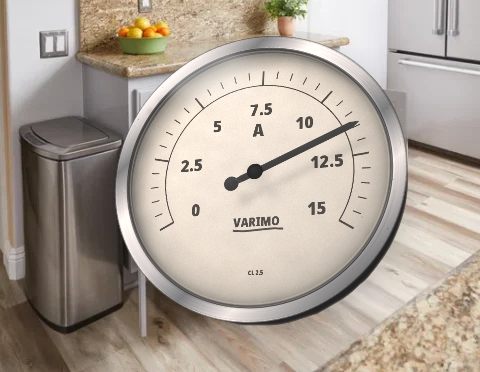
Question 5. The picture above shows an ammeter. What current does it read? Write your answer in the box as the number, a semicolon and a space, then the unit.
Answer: 11.5; A
